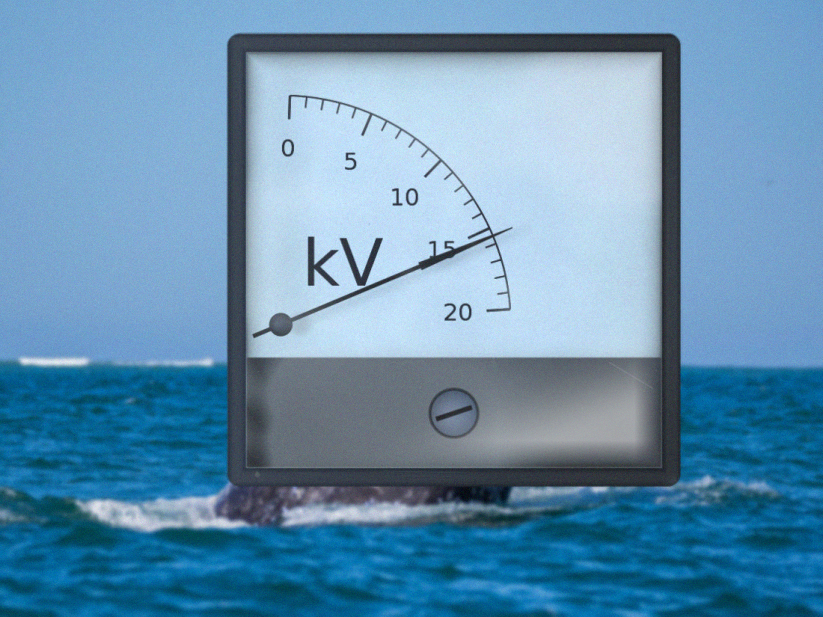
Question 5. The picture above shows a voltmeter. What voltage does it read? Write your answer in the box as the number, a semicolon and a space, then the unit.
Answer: 15.5; kV
